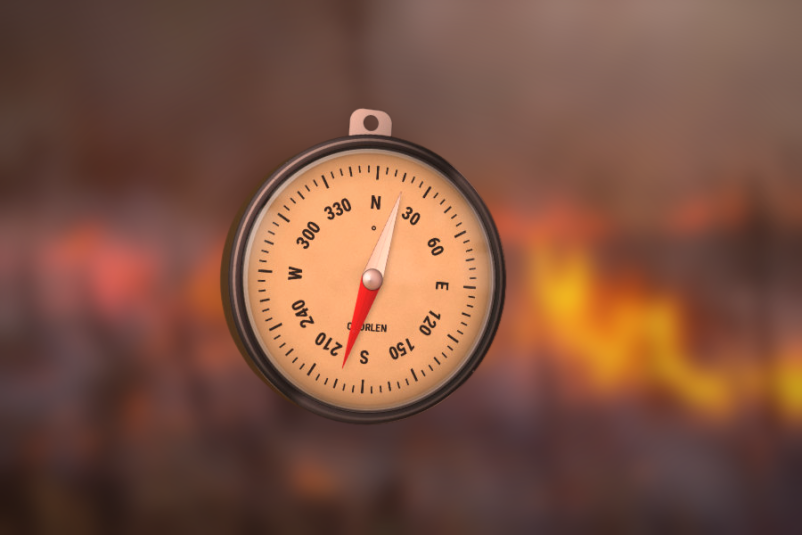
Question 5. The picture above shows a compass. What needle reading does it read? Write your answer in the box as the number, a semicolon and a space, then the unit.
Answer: 195; °
